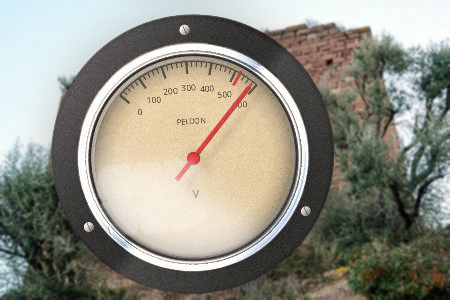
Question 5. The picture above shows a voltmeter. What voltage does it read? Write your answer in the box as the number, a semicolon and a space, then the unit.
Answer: 580; V
